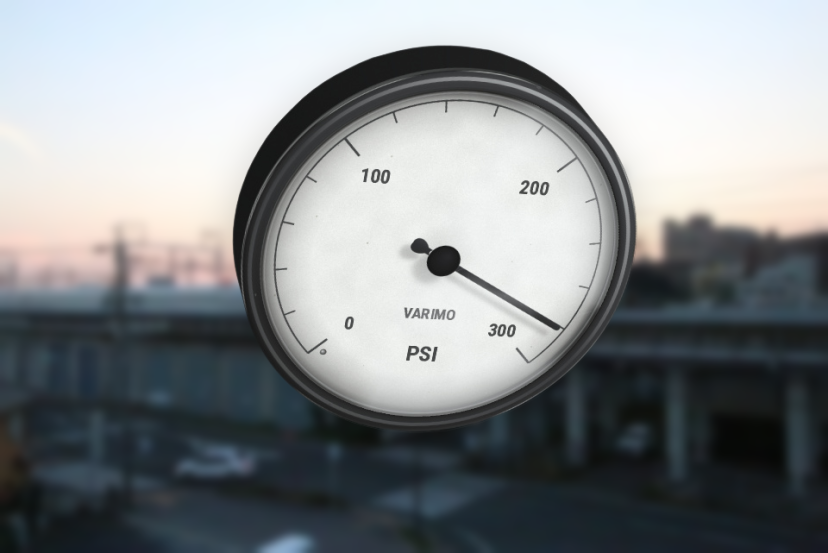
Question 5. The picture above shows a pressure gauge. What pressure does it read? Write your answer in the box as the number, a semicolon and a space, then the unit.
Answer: 280; psi
